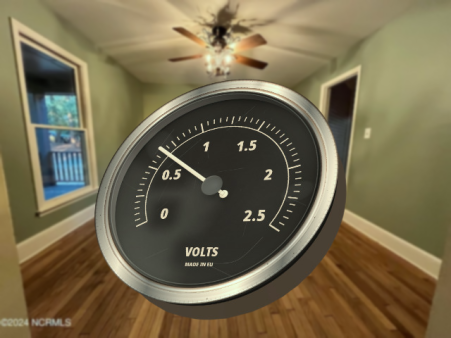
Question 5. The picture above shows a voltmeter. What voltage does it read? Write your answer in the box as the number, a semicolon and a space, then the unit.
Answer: 0.65; V
